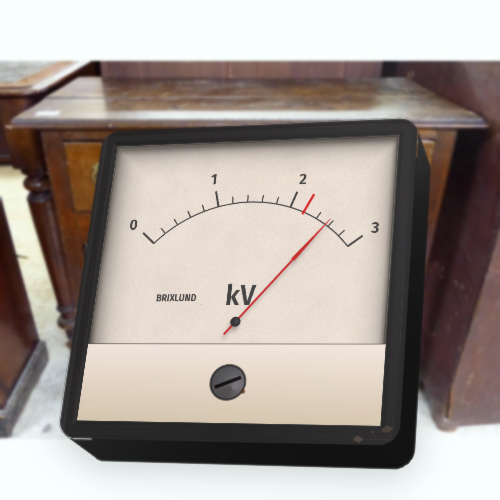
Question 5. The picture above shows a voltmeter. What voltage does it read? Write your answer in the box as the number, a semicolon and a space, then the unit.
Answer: 2.6; kV
